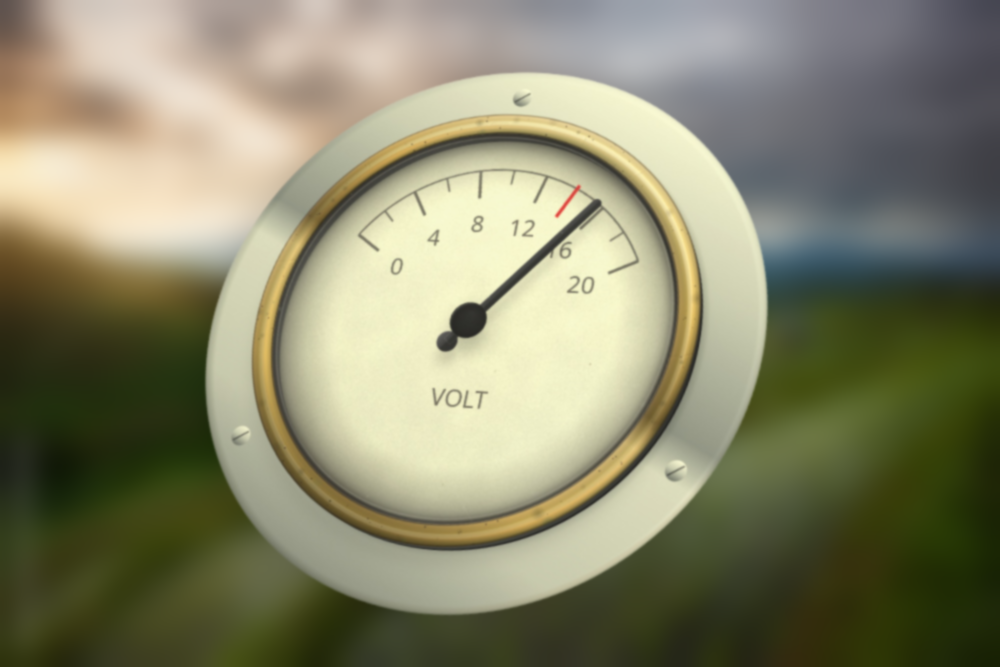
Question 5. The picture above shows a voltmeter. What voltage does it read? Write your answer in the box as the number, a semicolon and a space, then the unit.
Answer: 16; V
